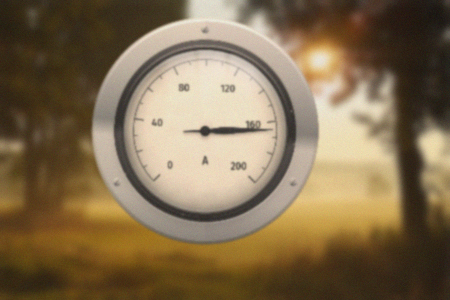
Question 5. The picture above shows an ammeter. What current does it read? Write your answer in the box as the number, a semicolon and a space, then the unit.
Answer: 165; A
